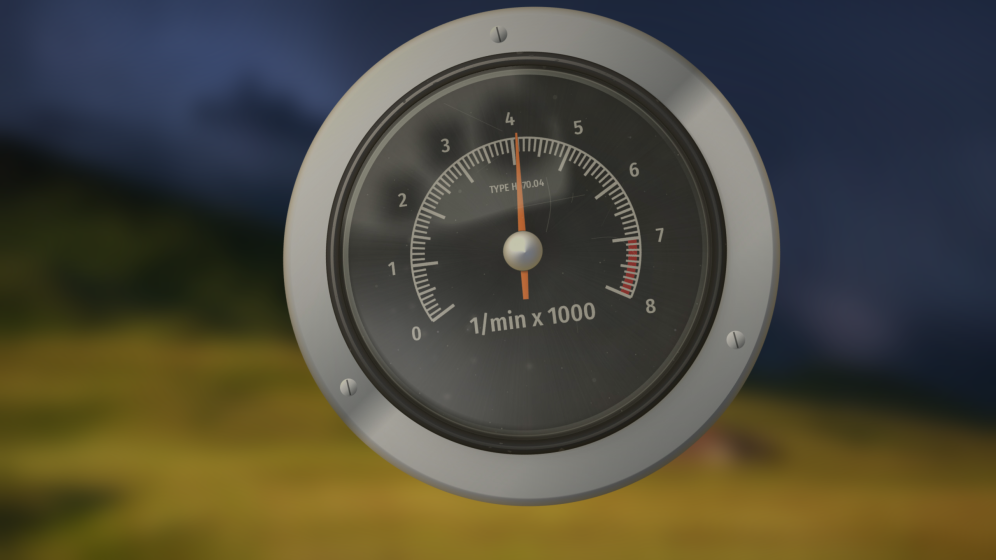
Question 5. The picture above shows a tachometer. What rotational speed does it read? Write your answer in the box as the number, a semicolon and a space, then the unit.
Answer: 4100; rpm
